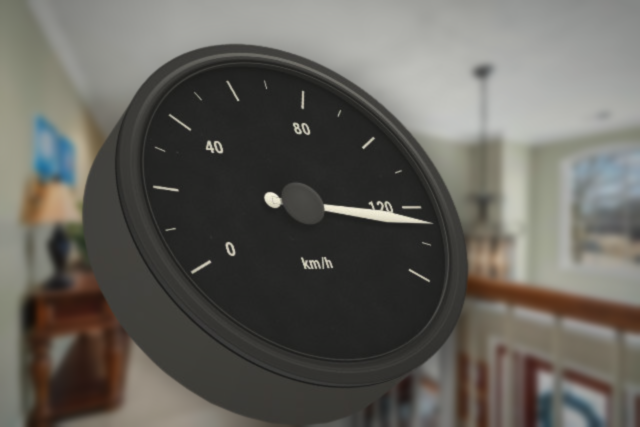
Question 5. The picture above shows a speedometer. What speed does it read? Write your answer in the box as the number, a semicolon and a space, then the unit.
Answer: 125; km/h
